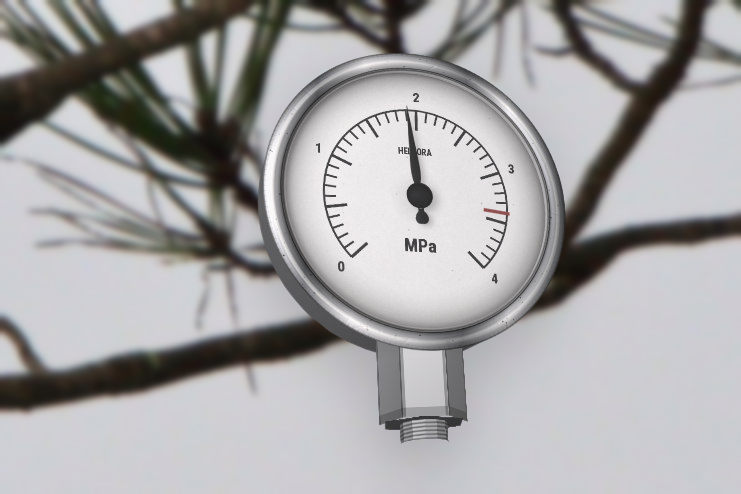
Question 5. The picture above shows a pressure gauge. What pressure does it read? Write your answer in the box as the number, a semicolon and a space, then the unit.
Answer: 1.9; MPa
